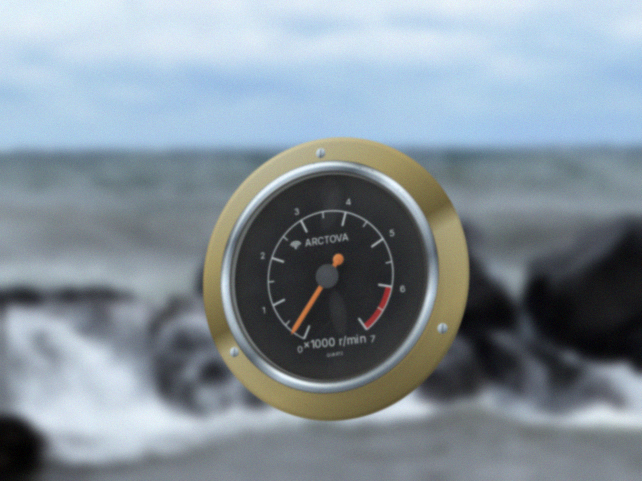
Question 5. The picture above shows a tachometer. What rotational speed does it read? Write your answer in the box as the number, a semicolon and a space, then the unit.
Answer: 250; rpm
